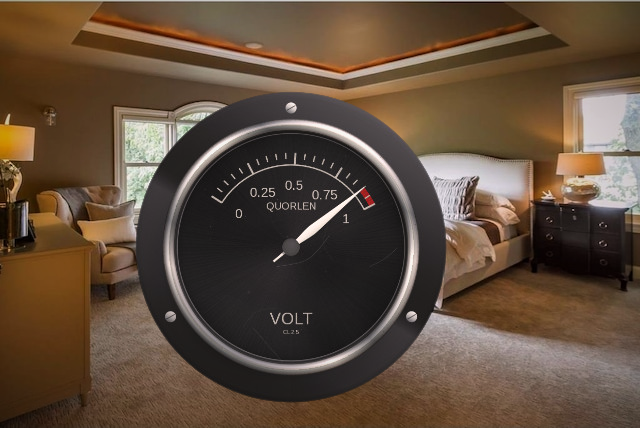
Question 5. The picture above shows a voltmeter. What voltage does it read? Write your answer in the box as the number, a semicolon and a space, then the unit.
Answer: 0.9; V
